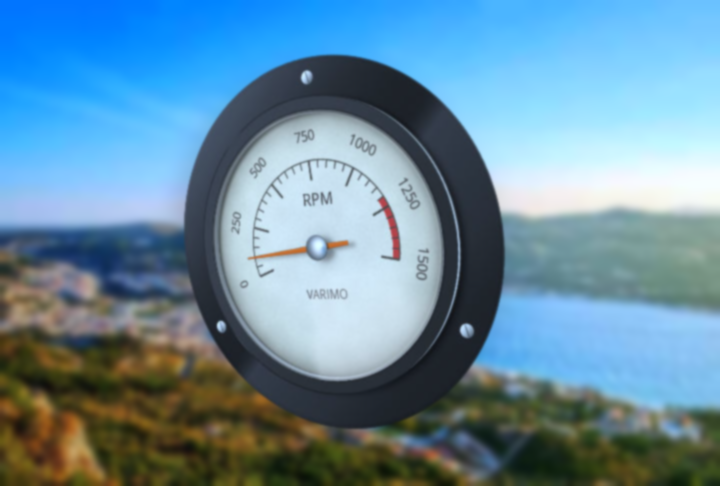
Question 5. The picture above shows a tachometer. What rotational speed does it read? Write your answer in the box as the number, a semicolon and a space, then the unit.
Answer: 100; rpm
